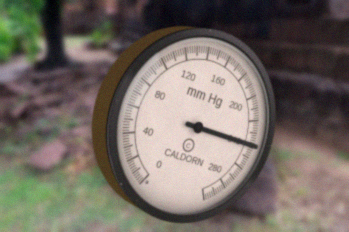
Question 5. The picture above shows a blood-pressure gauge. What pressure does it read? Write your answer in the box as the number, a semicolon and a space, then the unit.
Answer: 240; mmHg
